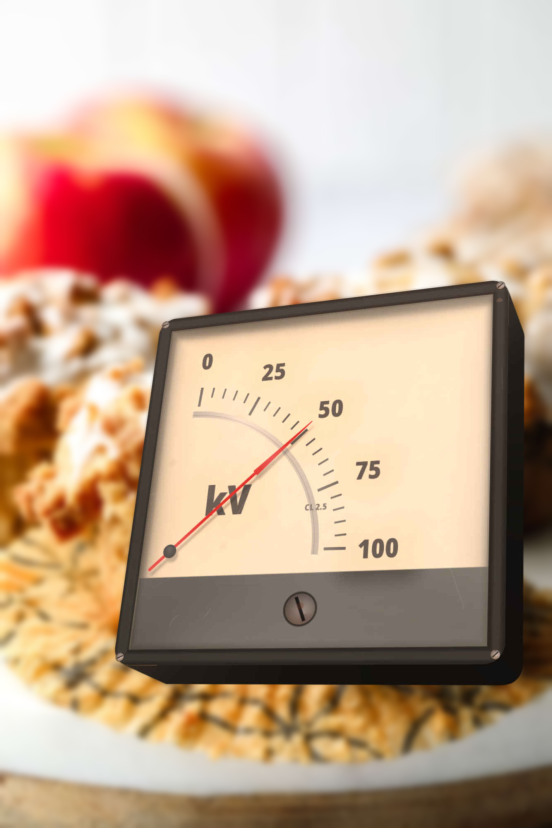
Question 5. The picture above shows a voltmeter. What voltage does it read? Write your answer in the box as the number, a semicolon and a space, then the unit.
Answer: 50; kV
